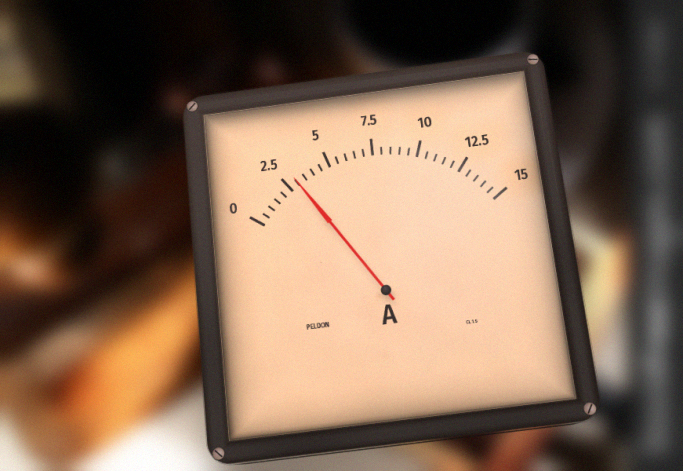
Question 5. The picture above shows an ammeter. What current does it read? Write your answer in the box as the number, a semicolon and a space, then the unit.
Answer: 3; A
